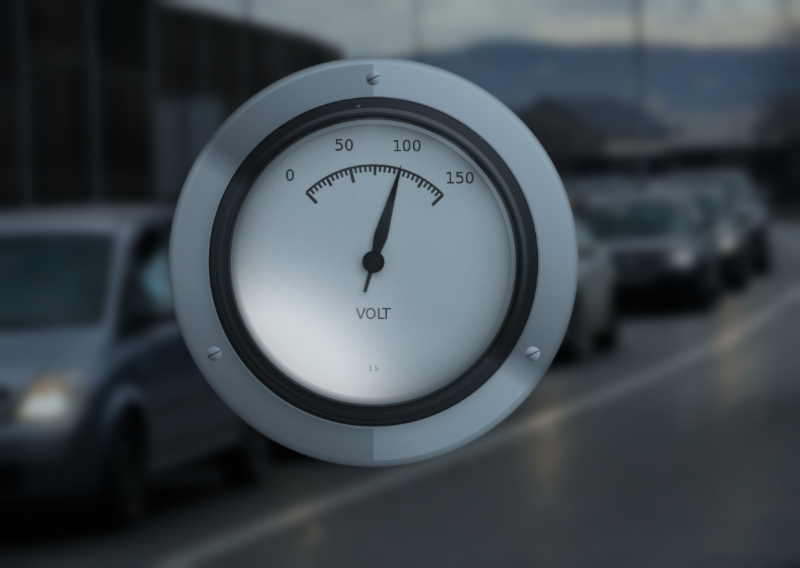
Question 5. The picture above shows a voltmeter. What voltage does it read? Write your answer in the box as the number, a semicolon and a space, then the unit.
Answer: 100; V
